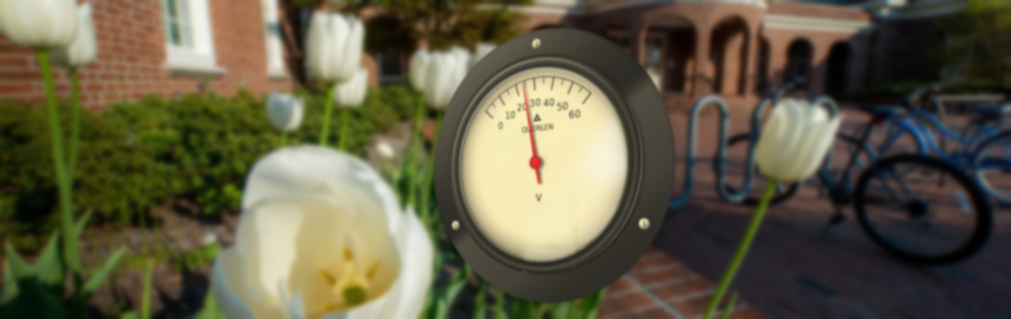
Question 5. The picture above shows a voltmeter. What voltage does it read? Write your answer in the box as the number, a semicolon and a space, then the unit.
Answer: 25; V
